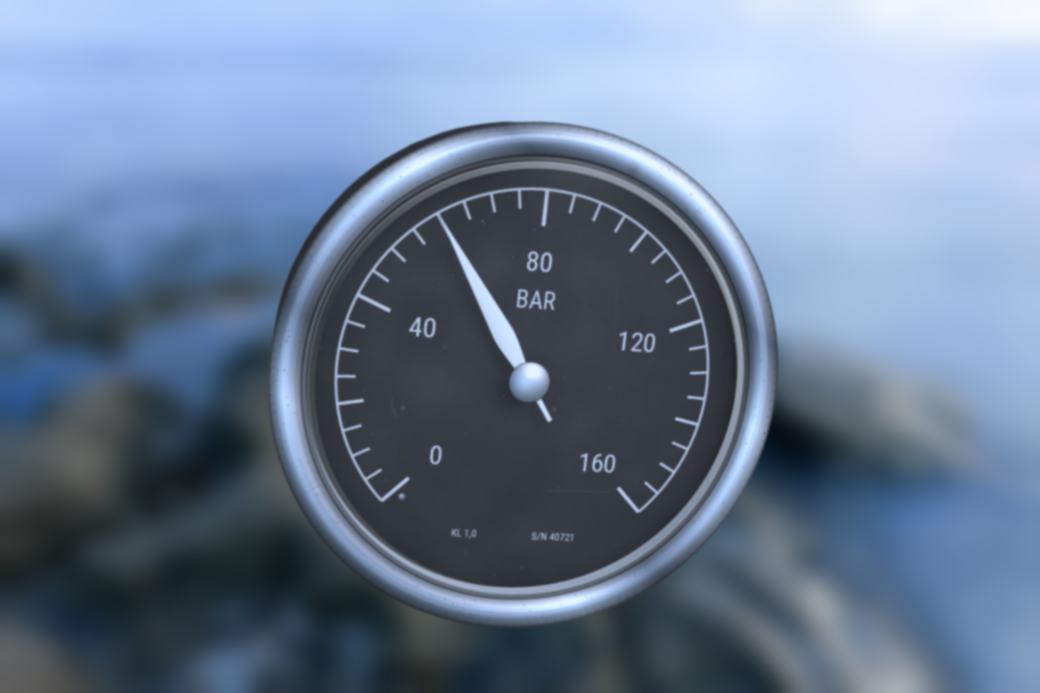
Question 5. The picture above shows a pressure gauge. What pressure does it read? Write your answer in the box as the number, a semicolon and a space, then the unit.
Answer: 60; bar
